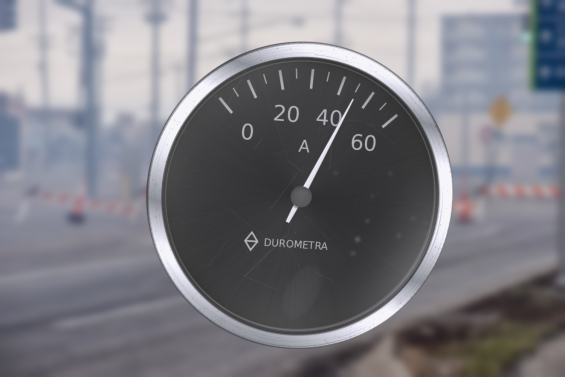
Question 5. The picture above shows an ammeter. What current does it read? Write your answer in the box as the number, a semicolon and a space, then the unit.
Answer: 45; A
